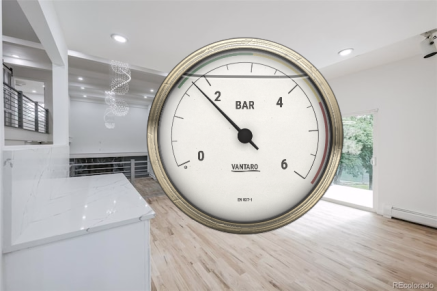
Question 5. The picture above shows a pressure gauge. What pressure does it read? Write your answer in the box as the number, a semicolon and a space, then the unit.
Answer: 1.75; bar
